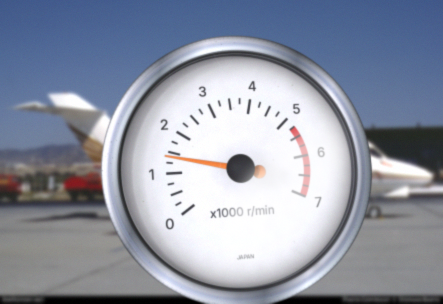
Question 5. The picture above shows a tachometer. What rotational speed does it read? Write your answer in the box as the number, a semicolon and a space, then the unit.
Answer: 1375; rpm
